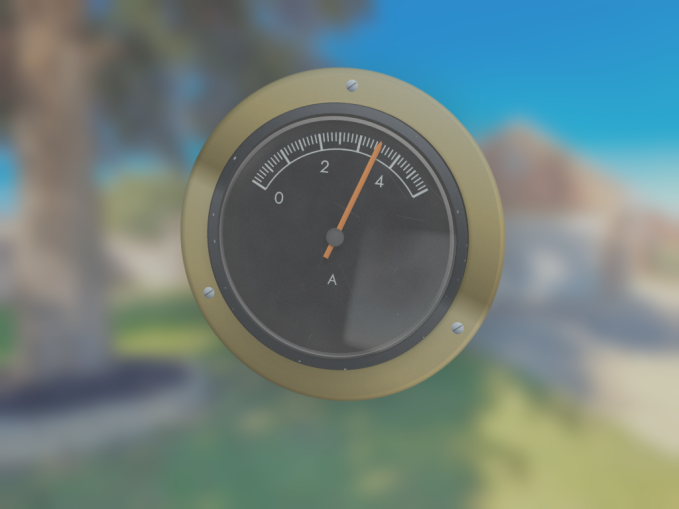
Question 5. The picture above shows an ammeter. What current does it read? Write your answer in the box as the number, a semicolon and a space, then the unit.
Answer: 3.5; A
